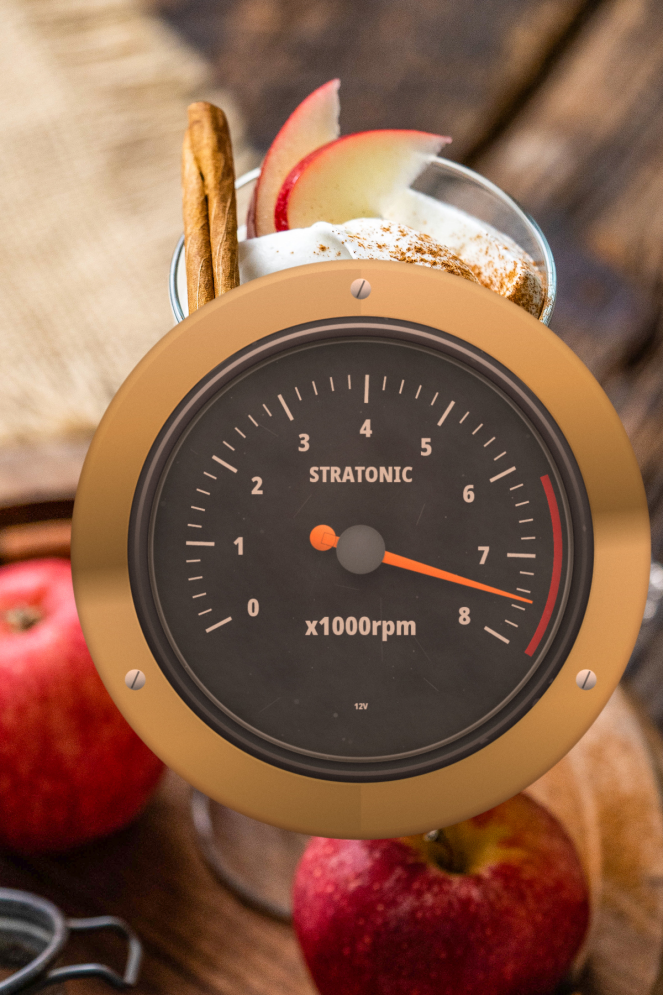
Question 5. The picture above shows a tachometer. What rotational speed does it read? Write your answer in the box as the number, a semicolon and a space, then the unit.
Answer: 7500; rpm
